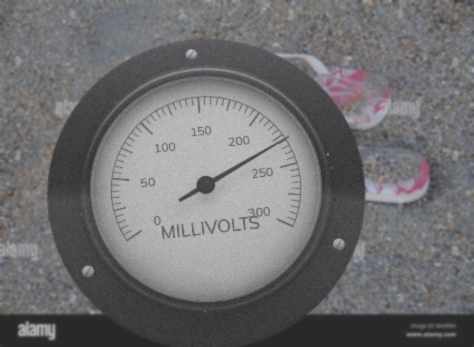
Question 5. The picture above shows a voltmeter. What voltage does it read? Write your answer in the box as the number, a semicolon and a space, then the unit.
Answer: 230; mV
